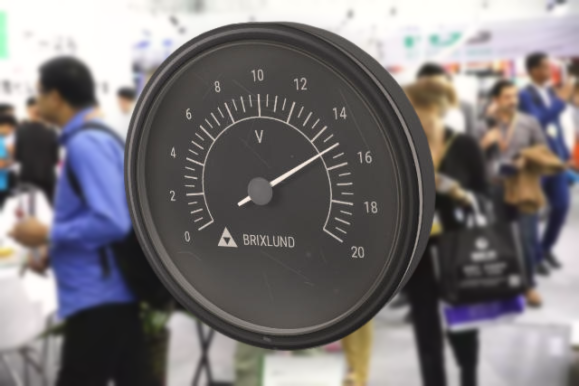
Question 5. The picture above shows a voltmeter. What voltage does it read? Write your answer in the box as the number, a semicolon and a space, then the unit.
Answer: 15; V
